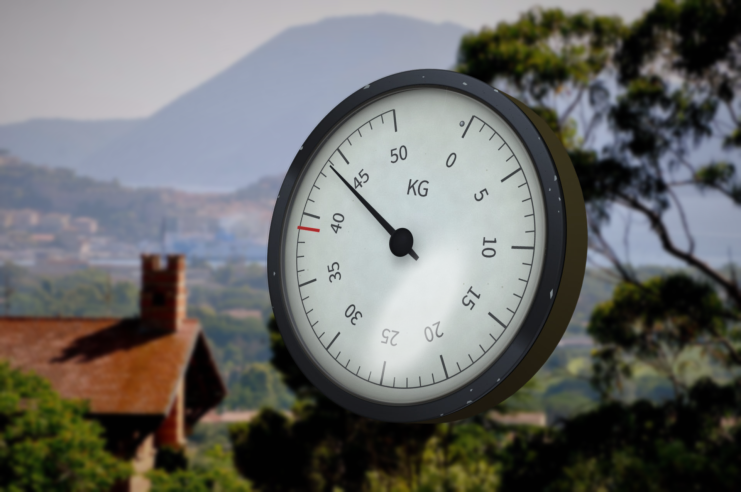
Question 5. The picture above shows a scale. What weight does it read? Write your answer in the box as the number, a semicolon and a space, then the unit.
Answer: 44; kg
